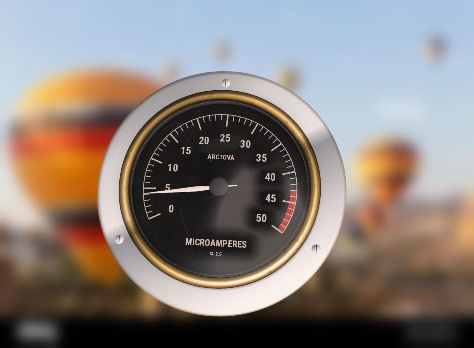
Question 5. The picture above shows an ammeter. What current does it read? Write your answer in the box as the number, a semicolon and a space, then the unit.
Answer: 4; µA
